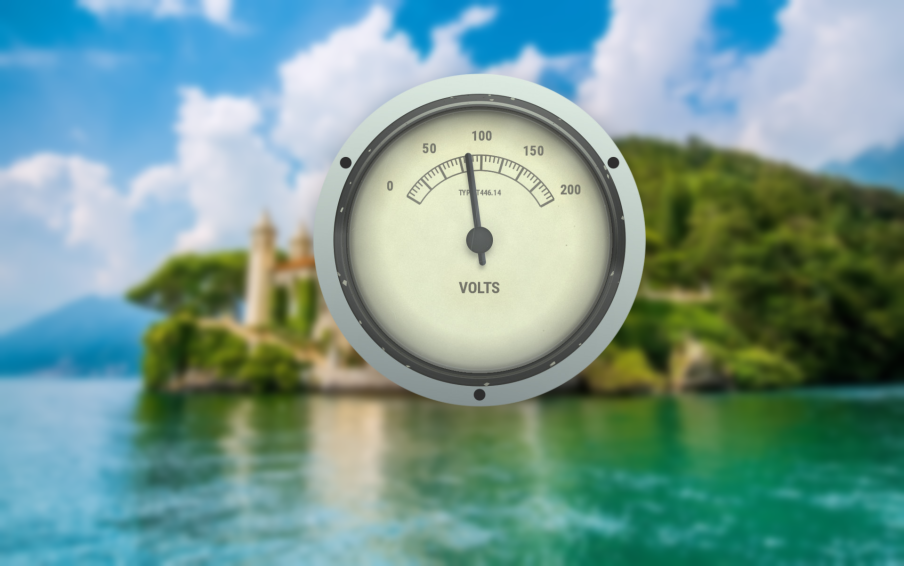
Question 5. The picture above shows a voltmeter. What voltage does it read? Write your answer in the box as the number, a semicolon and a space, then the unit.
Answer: 85; V
